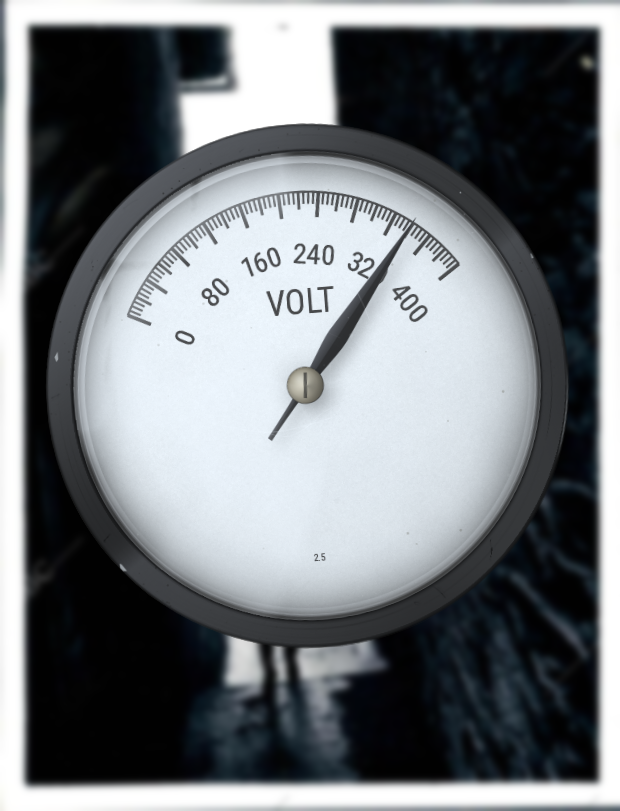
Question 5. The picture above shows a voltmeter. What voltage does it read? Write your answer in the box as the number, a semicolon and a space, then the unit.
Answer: 340; V
